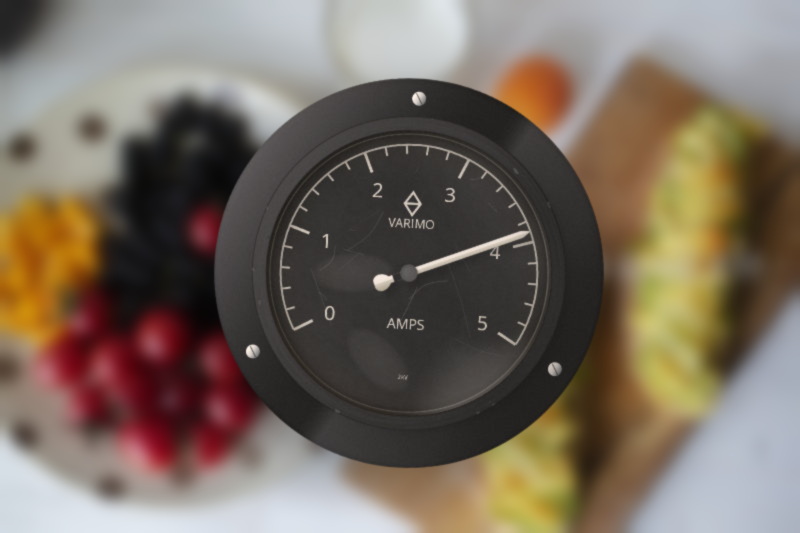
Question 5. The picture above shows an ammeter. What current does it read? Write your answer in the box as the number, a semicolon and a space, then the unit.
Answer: 3.9; A
